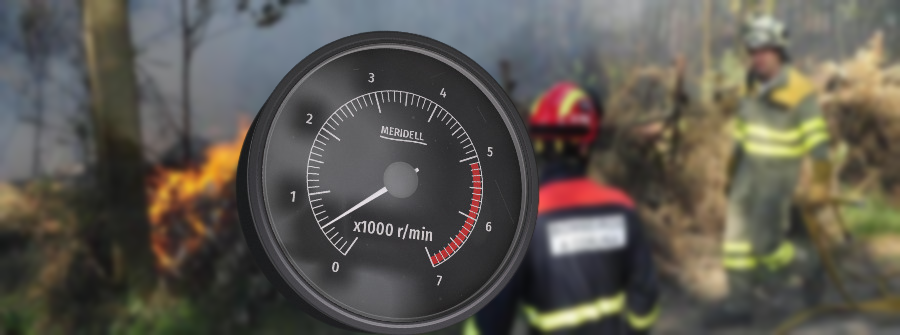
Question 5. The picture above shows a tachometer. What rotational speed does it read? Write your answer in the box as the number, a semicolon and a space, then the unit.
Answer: 500; rpm
